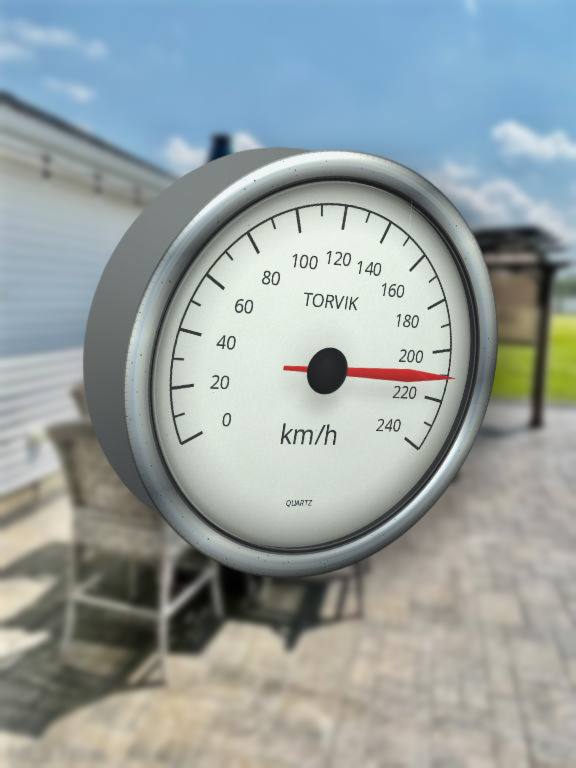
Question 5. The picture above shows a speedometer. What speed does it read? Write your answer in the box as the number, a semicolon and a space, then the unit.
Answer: 210; km/h
